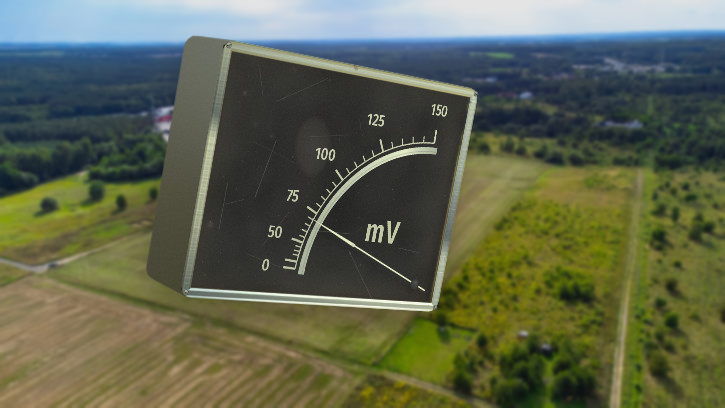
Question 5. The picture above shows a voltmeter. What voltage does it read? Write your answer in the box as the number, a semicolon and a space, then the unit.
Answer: 70; mV
